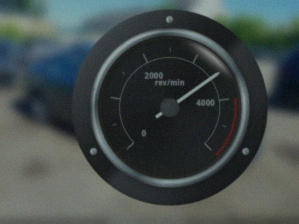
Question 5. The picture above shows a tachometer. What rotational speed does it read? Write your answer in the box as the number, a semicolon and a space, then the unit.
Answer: 3500; rpm
